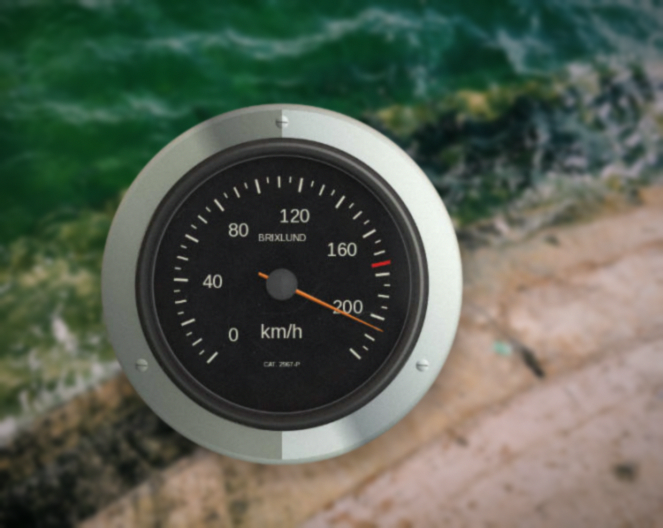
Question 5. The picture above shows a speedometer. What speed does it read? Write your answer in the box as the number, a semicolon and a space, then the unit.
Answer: 205; km/h
